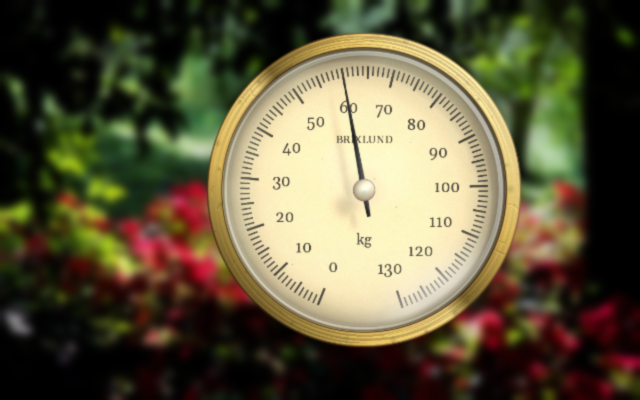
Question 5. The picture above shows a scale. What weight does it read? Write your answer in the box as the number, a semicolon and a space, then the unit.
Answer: 60; kg
